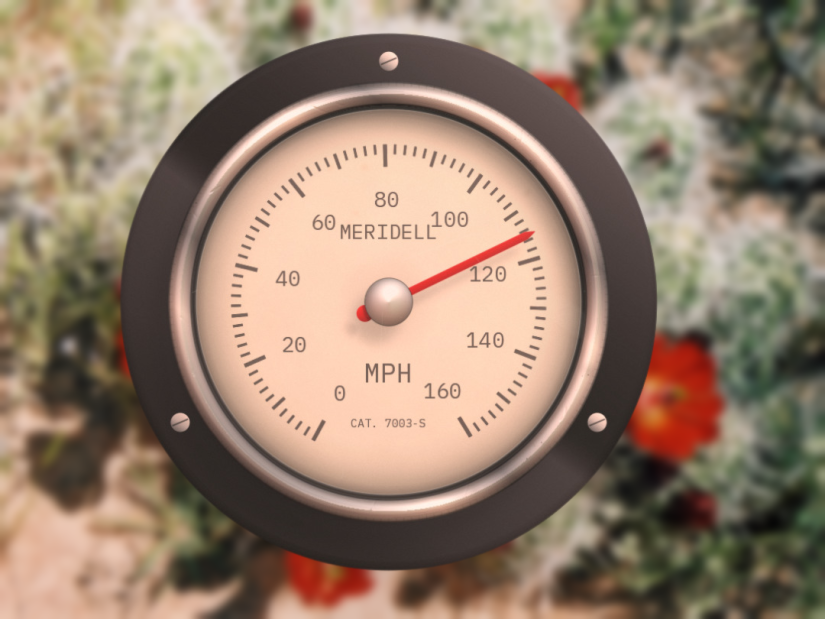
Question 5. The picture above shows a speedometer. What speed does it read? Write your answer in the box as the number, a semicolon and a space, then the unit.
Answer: 115; mph
